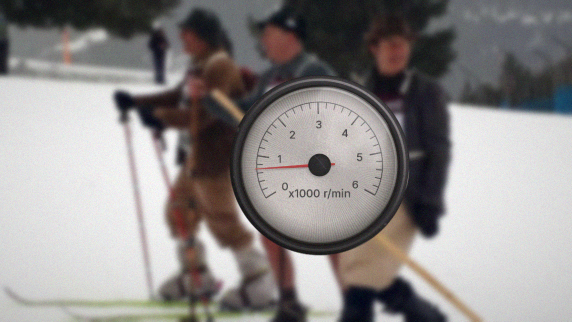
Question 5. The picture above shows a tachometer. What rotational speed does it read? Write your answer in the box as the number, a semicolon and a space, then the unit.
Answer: 700; rpm
